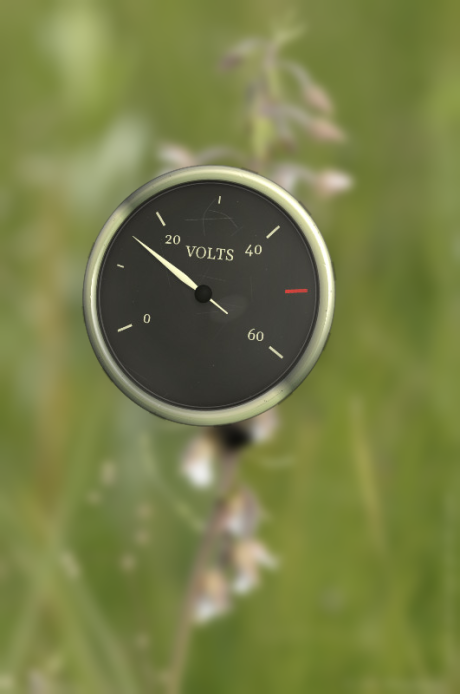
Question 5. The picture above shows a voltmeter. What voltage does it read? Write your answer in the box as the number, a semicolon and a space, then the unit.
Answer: 15; V
